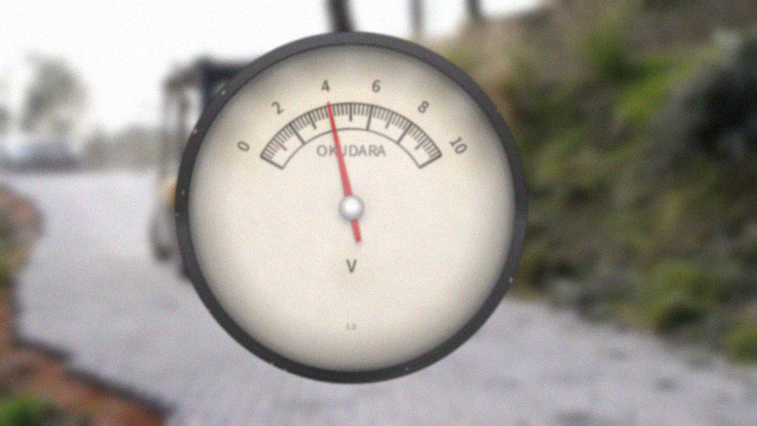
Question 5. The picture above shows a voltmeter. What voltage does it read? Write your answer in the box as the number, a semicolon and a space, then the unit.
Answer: 4; V
